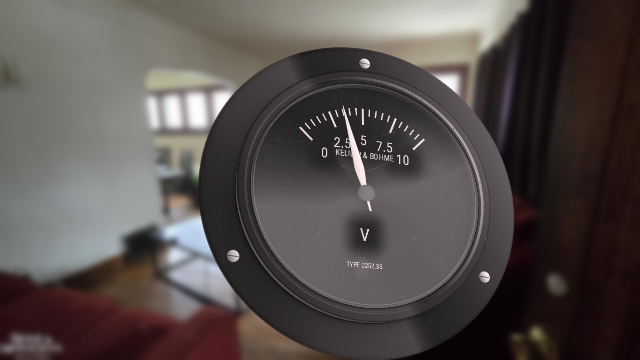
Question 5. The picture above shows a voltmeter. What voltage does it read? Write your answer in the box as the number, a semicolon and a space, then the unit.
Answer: 3.5; V
